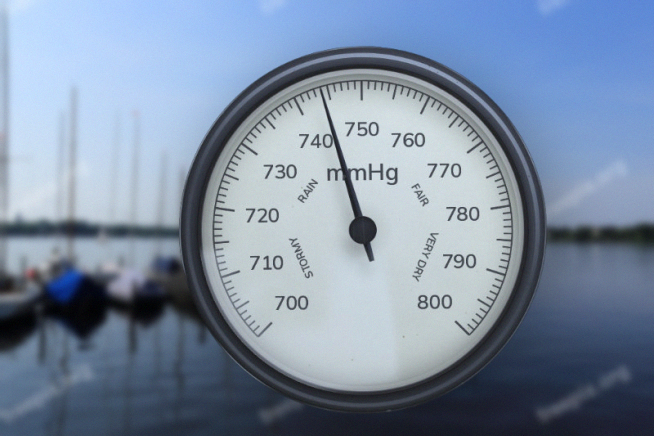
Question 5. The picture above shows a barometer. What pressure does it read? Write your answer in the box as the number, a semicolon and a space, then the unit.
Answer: 744; mmHg
